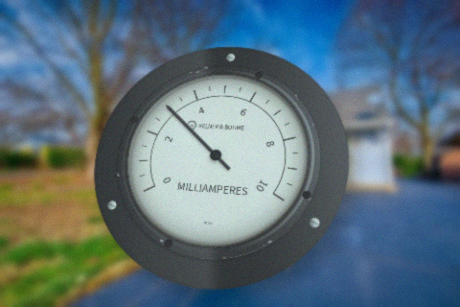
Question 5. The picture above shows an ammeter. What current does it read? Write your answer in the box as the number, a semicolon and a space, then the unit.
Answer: 3; mA
